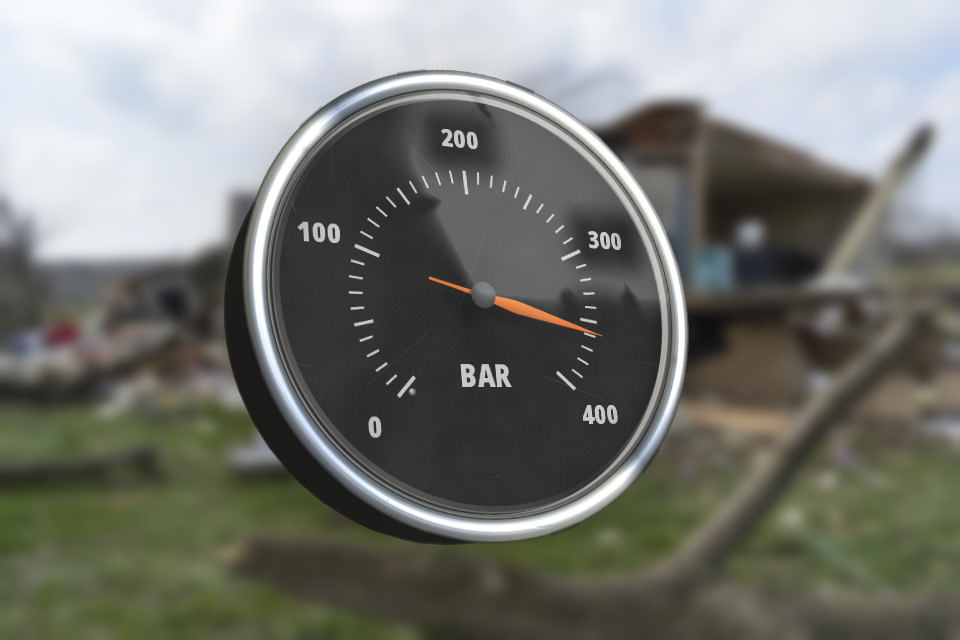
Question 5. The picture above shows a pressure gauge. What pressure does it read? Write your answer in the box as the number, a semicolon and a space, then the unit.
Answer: 360; bar
